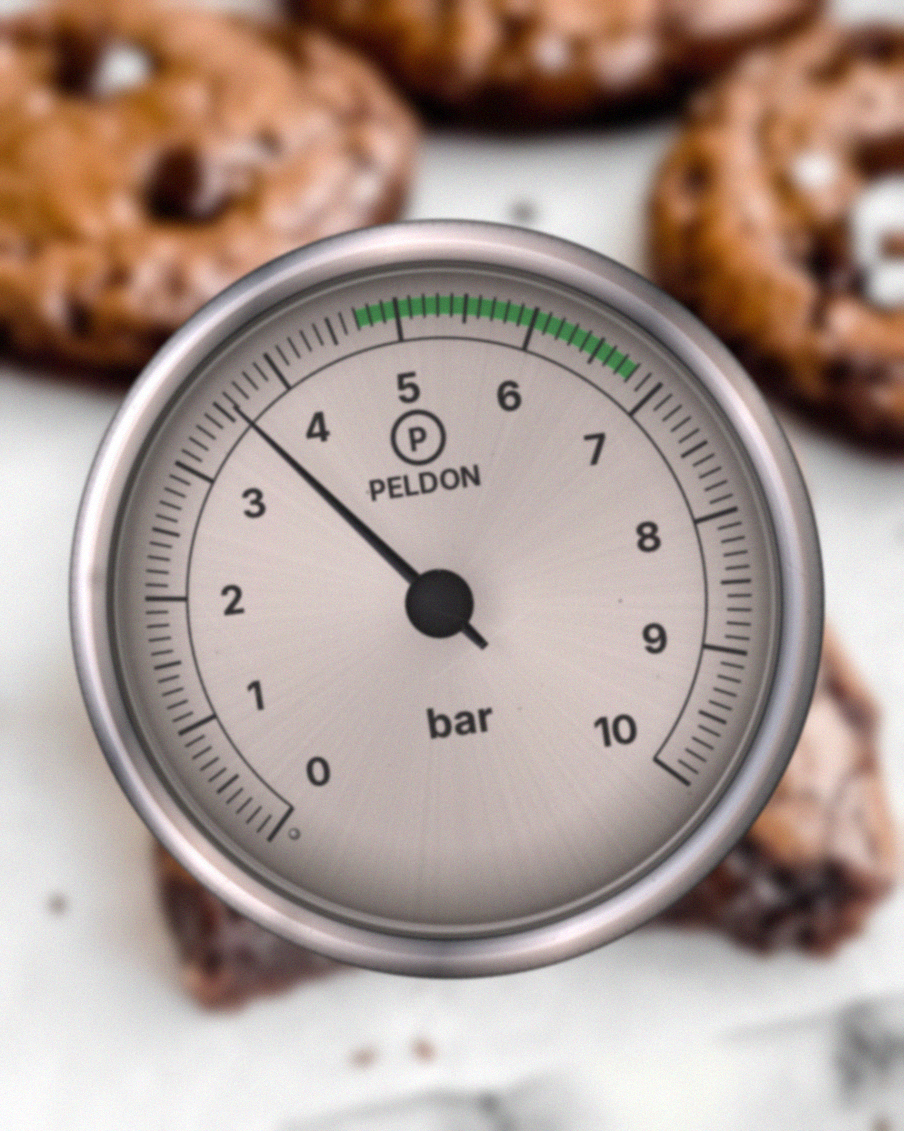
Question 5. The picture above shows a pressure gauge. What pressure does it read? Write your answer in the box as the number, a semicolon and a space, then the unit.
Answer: 3.6; bar
